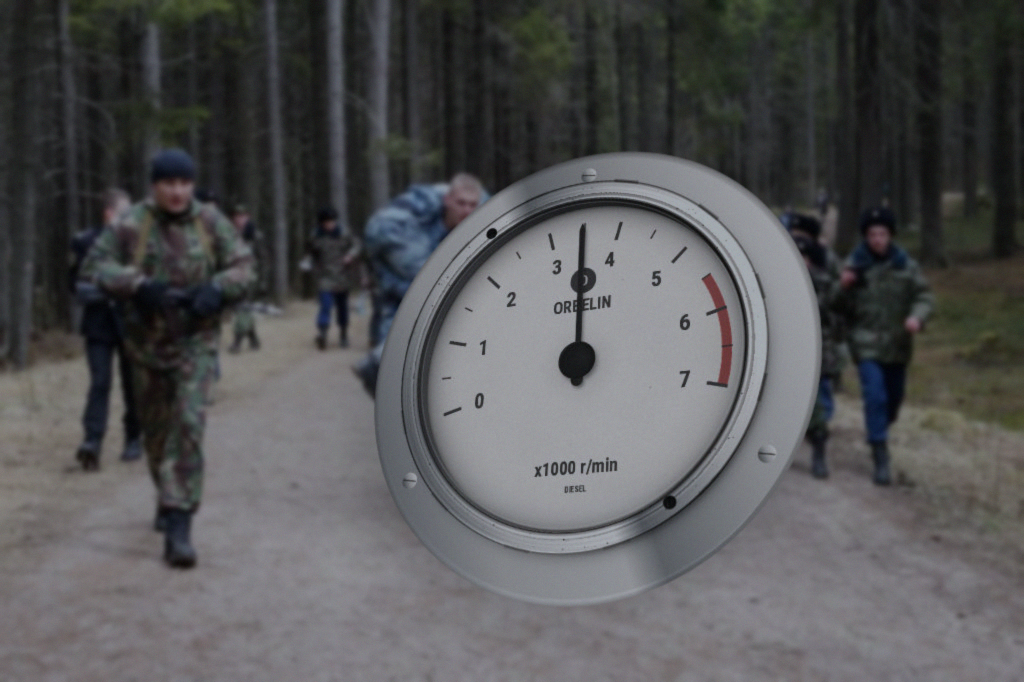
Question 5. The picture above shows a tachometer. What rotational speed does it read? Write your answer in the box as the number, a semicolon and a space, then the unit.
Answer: 3500; rpm
